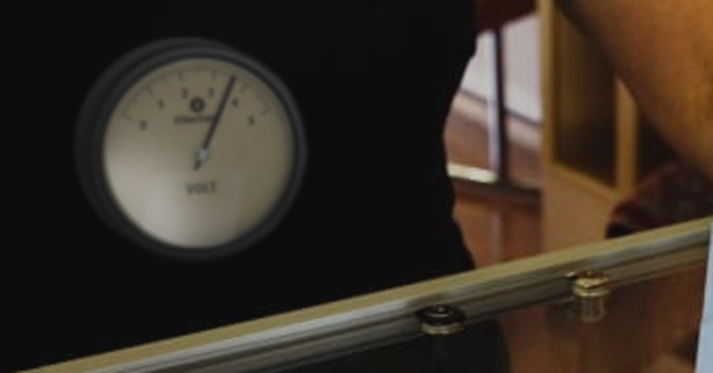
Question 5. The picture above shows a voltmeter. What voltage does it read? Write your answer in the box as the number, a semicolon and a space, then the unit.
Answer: 3.5; V
